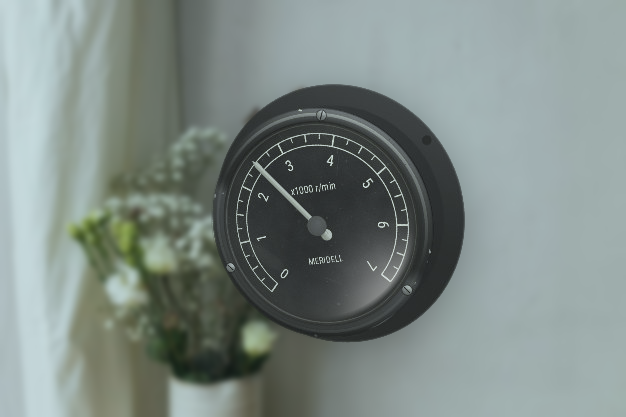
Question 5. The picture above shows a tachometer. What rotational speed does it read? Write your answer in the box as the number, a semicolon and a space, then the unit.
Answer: 2500; rpm
